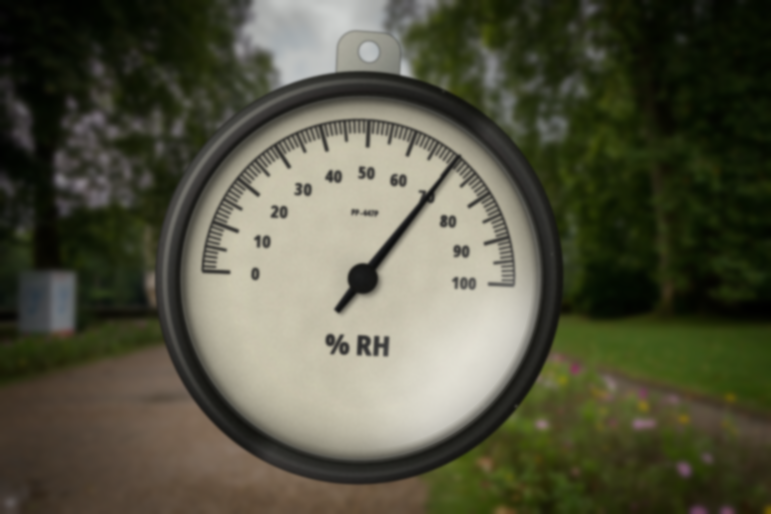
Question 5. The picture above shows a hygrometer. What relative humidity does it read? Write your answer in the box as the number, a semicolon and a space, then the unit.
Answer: 70; %
